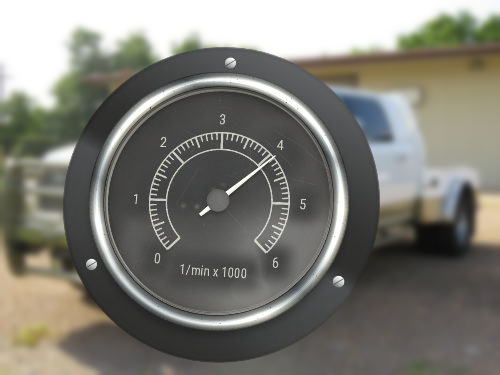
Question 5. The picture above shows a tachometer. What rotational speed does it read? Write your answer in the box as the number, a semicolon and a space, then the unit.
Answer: 4100; rpm
